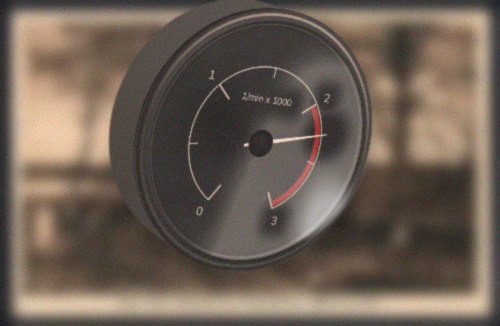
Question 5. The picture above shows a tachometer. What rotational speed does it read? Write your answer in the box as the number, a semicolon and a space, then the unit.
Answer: 2250; rpm
